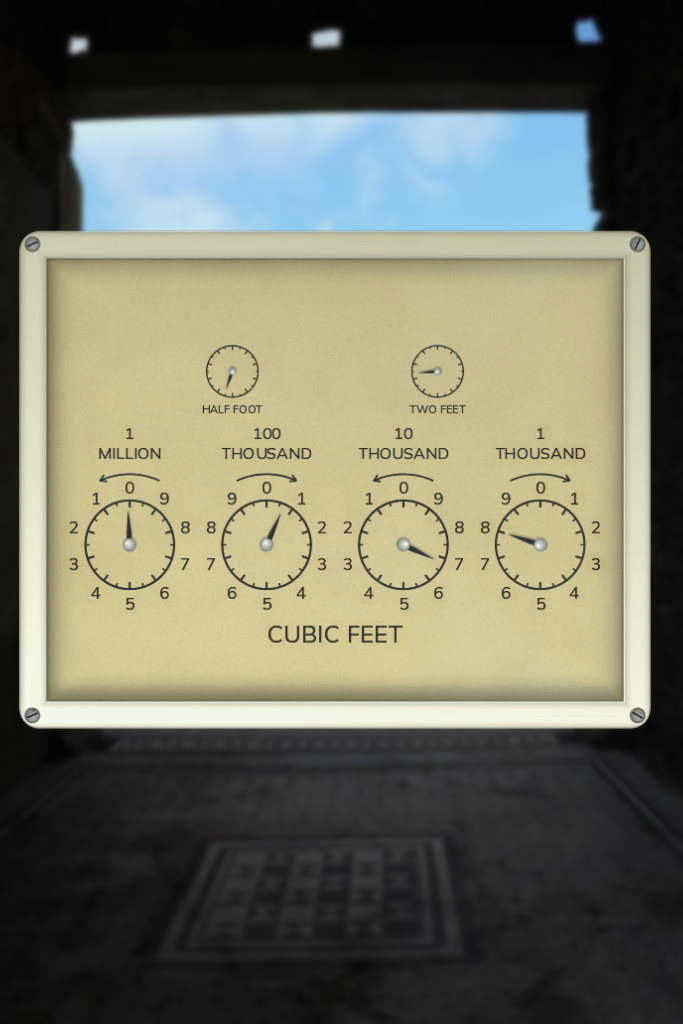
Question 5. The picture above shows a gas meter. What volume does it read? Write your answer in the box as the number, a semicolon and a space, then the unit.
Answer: 6800; ft³
